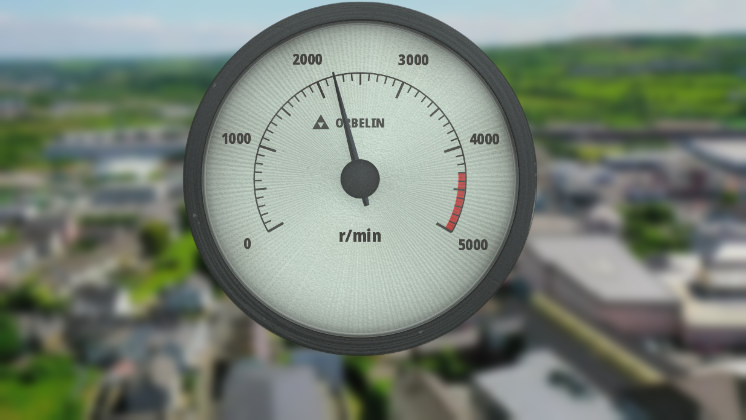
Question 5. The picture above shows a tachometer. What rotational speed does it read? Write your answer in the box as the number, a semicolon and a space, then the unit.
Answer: 2200; rpm
